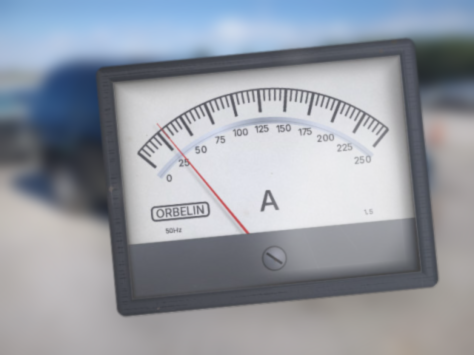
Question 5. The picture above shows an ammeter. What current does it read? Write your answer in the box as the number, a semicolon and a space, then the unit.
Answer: 30; A
